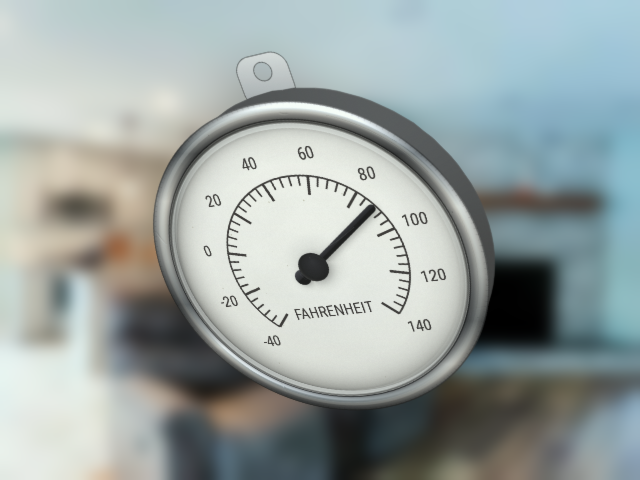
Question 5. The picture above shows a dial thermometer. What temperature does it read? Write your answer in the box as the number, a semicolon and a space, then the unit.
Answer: 88; °F
